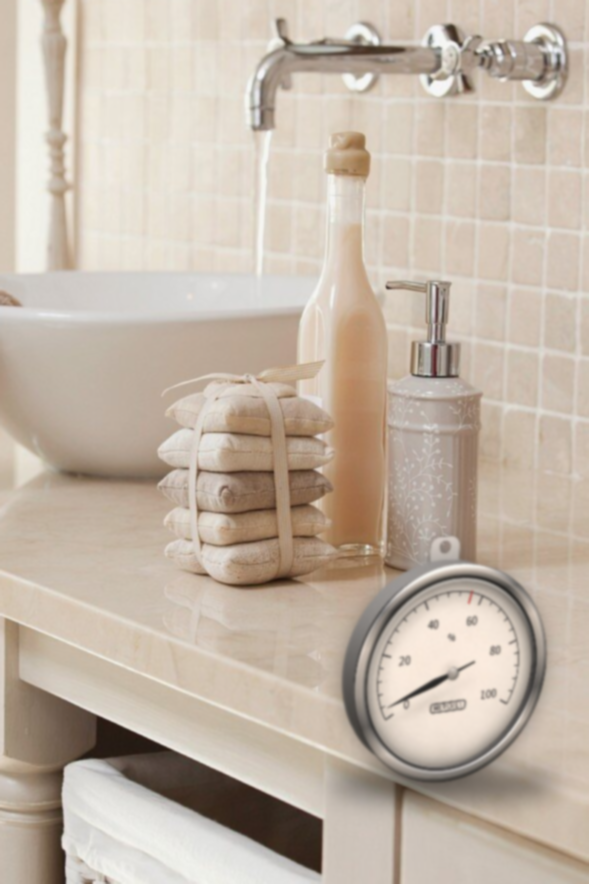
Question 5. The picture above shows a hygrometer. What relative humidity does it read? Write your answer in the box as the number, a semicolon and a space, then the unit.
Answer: 4; %
